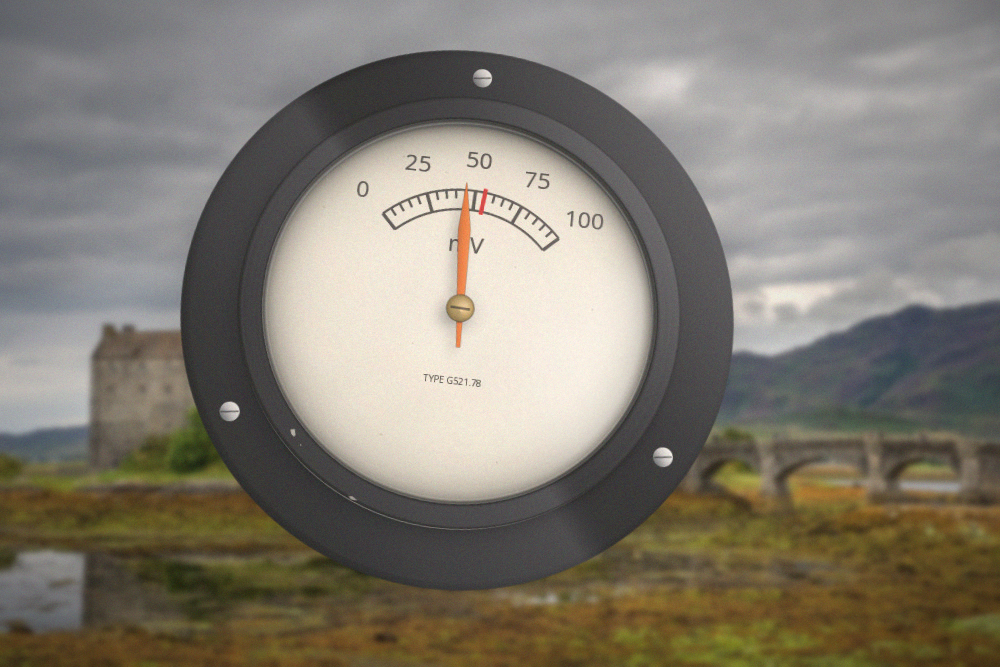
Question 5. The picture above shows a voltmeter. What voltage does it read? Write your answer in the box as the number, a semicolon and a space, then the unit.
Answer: 45; mV
